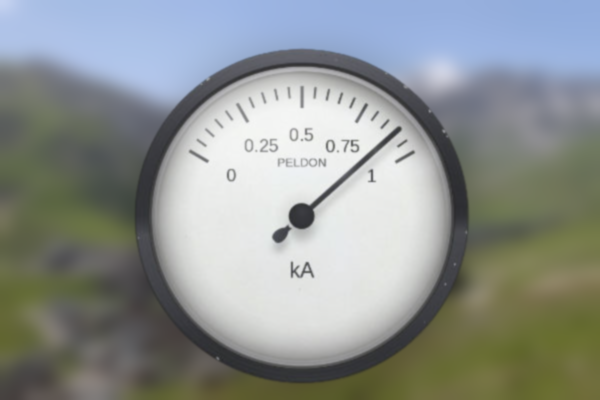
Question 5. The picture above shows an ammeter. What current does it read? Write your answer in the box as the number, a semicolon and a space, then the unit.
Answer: 0.9; kA
